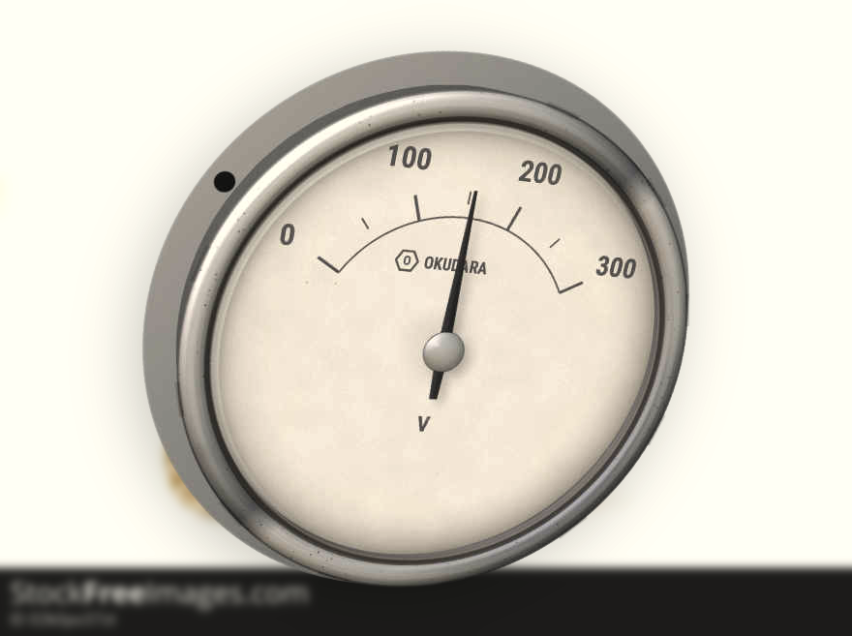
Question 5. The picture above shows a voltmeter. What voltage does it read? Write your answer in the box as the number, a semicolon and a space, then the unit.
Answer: 150; V
